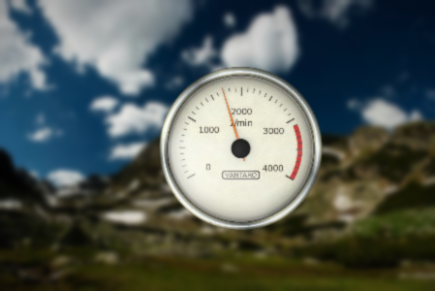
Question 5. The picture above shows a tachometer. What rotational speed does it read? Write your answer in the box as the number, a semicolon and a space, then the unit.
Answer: 1700; rpm
